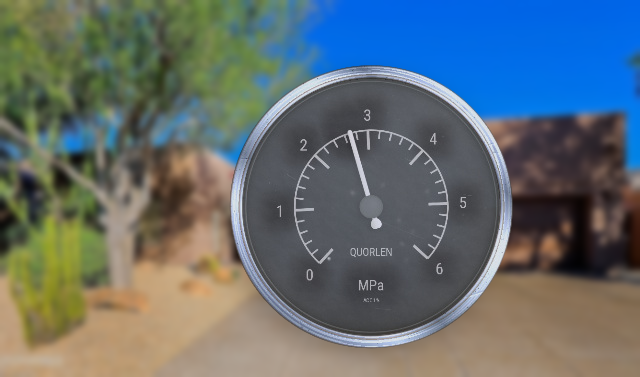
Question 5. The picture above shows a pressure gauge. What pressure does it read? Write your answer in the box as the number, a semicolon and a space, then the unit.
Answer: 2.7; MPa
